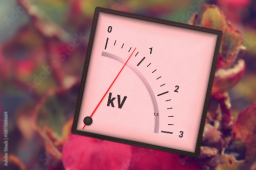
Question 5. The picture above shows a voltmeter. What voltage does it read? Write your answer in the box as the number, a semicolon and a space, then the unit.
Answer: 0.7; kV
